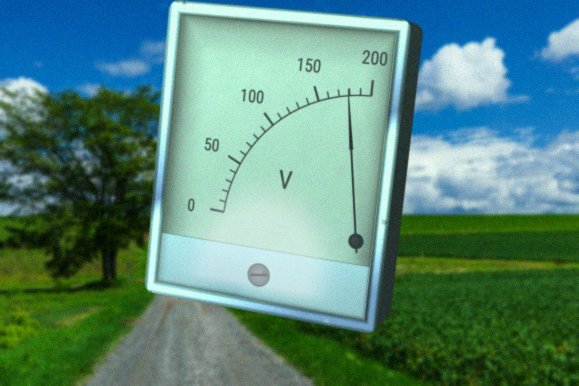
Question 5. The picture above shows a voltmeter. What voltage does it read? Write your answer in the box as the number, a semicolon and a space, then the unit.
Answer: 180; V
